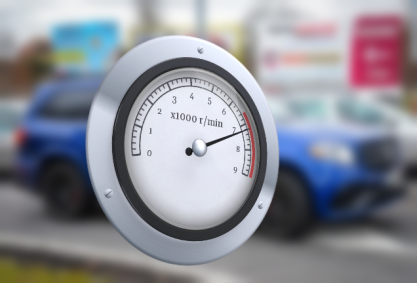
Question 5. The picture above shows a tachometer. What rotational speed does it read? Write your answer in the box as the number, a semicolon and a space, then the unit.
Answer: 7200; rpm
